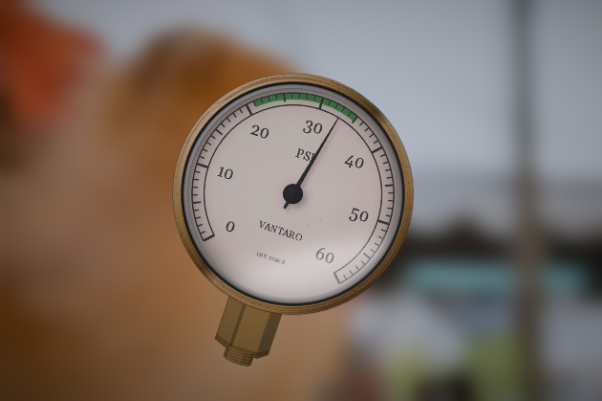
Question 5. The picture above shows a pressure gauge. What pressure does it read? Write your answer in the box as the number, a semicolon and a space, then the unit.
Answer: 33; psi
